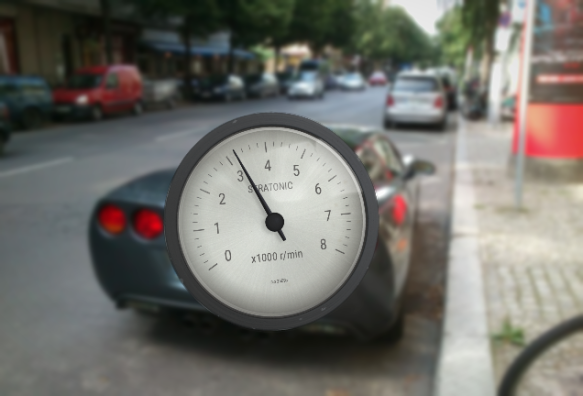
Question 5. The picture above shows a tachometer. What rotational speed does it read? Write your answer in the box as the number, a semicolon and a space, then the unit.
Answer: 3200; rpm
